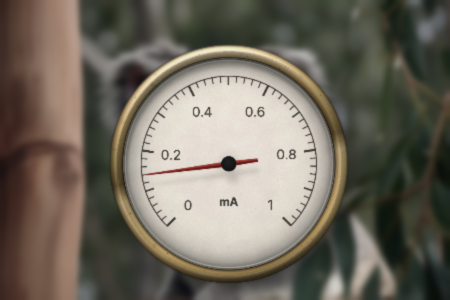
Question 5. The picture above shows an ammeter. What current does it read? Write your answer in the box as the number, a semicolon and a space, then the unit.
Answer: 0.14; mA
